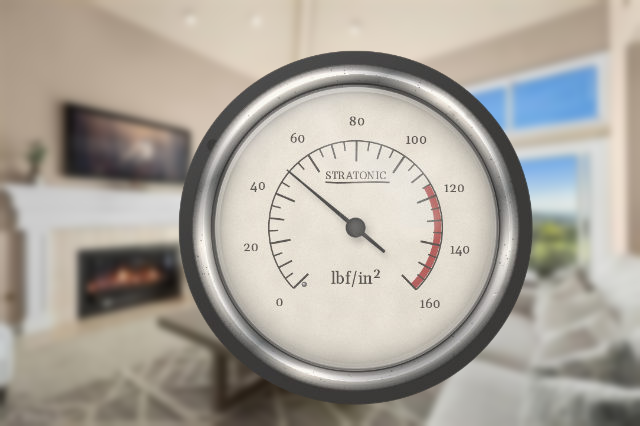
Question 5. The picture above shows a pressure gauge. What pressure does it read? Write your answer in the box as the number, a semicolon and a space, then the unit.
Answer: 50; psi
